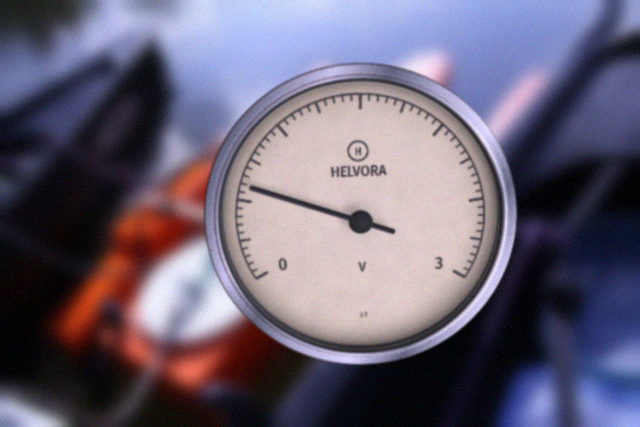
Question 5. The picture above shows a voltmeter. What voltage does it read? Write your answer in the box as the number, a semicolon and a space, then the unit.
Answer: 0.6; V
